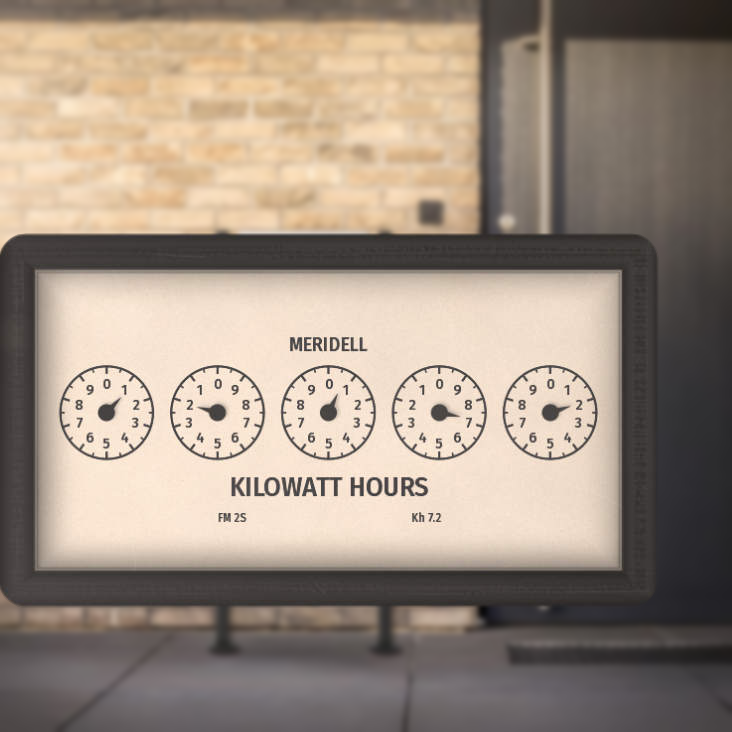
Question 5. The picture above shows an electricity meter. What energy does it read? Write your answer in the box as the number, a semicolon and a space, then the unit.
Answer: 12072; kWh
